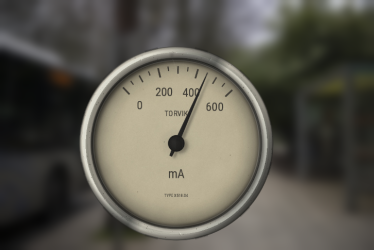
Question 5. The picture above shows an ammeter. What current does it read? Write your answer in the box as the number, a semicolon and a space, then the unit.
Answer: 450; mA
